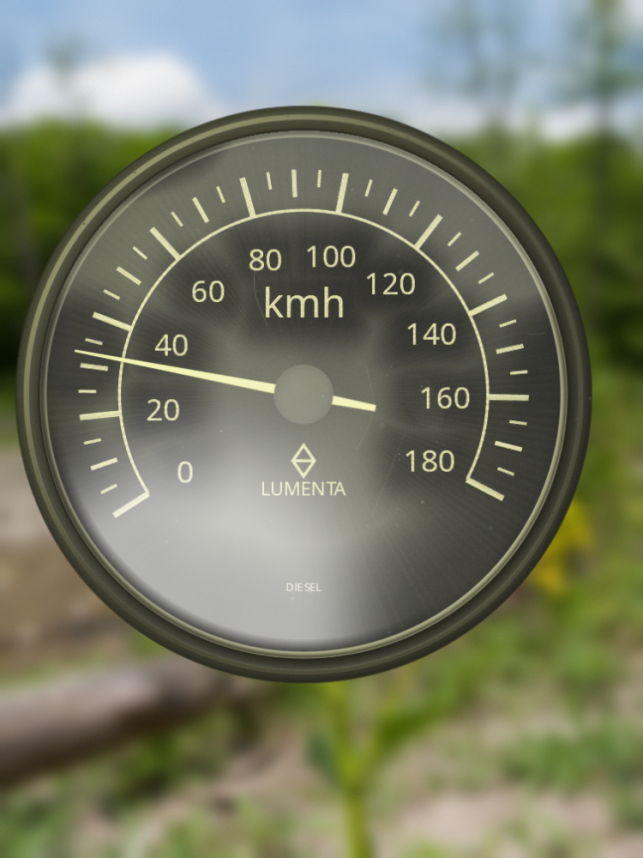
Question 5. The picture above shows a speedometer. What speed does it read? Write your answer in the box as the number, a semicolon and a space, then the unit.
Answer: 32.5; km/h
